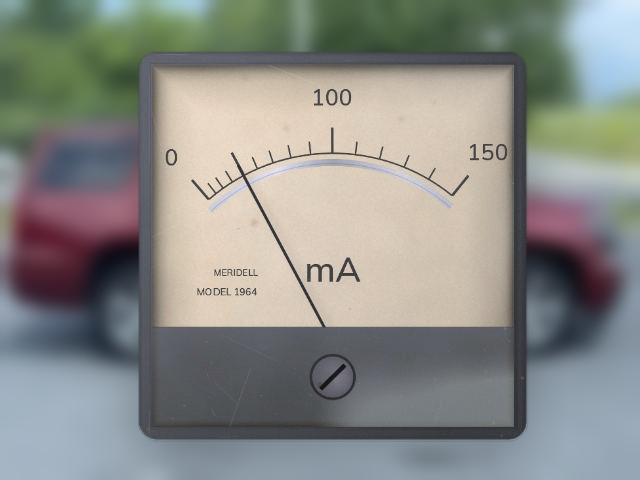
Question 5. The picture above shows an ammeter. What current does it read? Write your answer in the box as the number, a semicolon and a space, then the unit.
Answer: 50; mA
